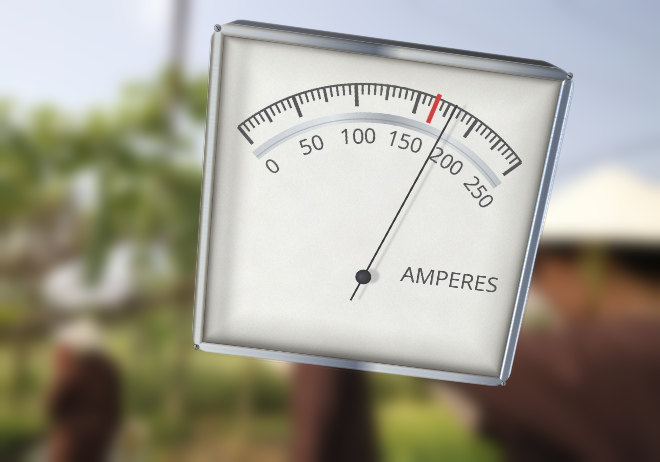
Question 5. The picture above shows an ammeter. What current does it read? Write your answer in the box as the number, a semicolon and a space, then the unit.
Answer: 180; A
